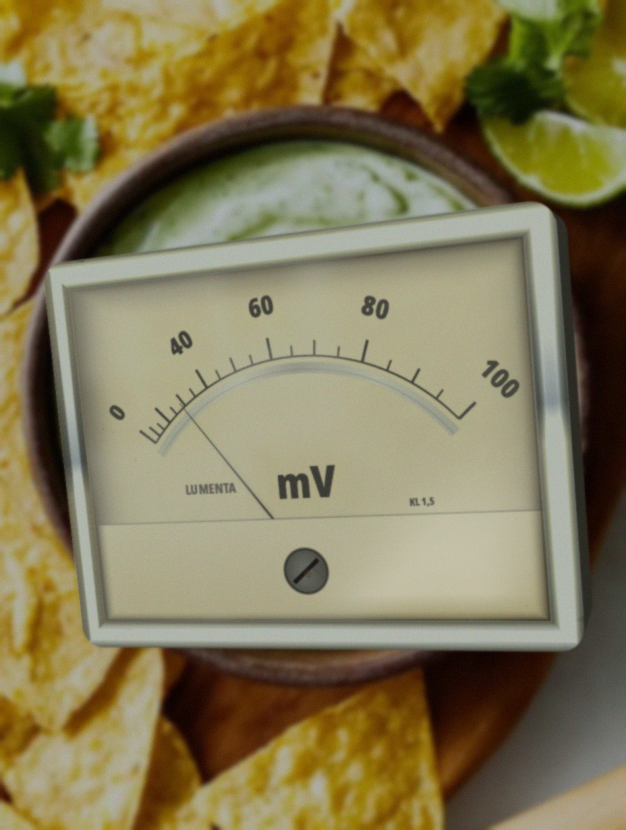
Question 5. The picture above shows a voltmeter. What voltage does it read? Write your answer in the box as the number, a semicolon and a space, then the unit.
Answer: 30; mV
